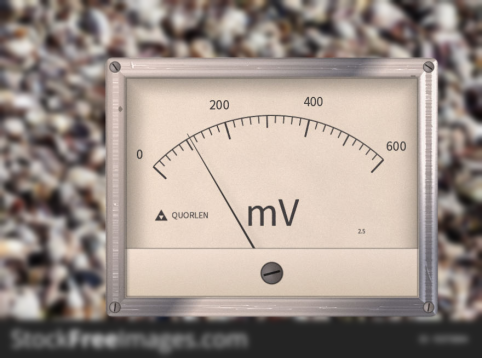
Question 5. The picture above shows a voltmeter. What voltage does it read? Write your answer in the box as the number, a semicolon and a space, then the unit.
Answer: 110; mV
